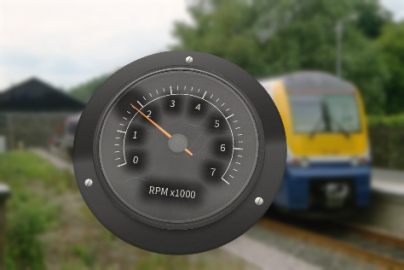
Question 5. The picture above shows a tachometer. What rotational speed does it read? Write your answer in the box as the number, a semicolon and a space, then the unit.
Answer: 1800; rpm
